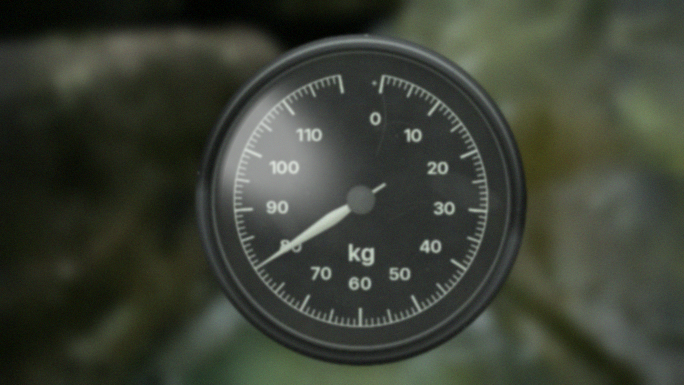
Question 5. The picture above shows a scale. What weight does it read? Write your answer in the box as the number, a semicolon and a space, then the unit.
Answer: 80; kg
